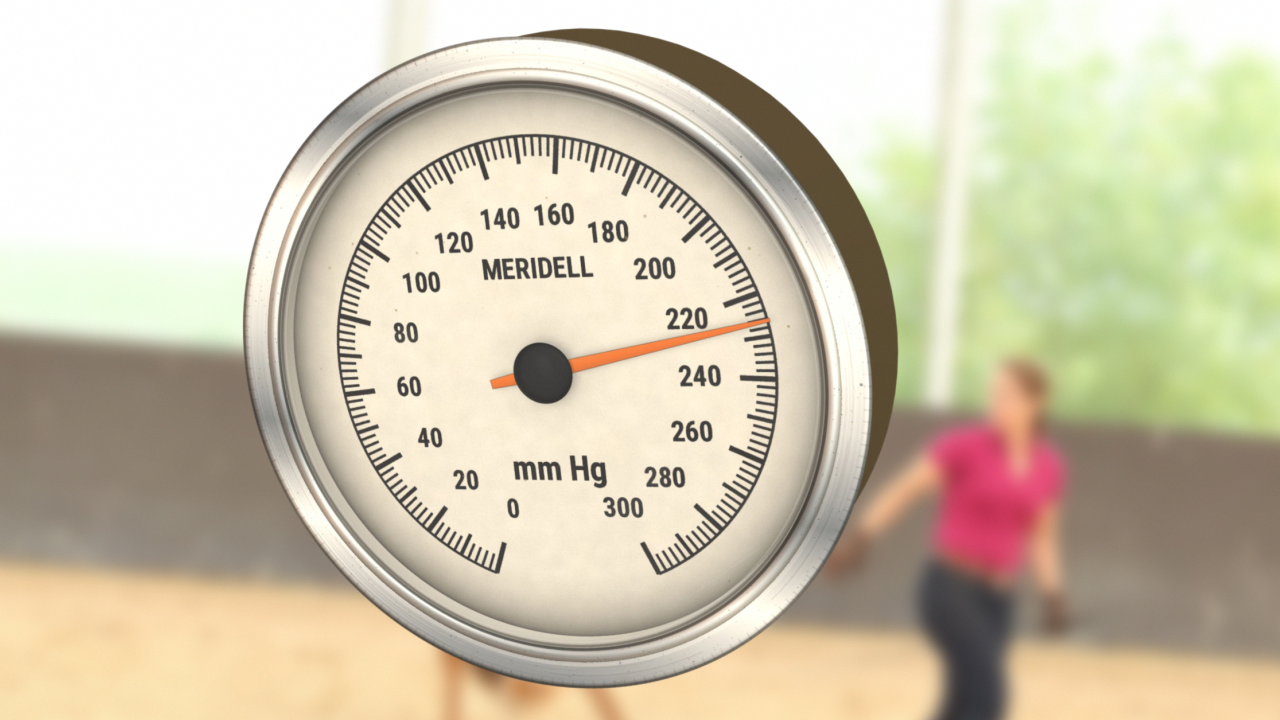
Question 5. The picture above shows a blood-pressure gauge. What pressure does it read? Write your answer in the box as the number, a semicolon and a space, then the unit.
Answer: 226; mmHg
